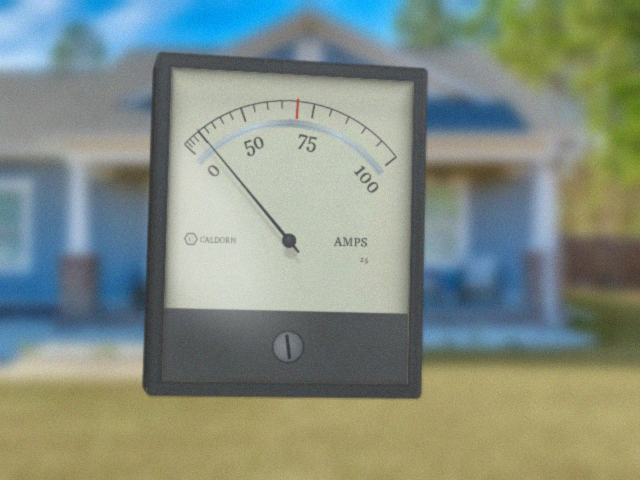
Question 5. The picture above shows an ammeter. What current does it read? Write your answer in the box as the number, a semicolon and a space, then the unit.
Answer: 25; A
